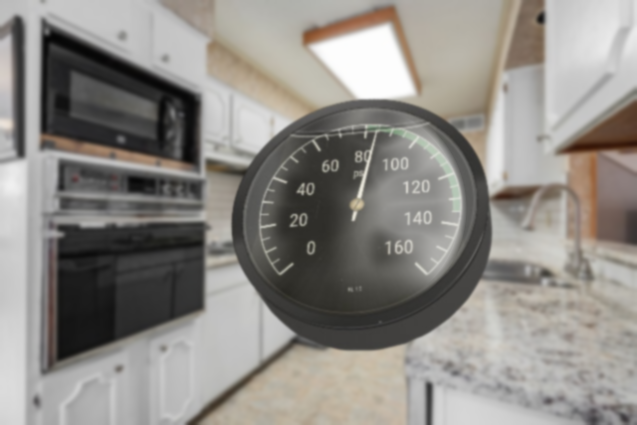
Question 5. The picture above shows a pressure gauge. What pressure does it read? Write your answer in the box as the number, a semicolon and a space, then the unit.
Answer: 85; psi
